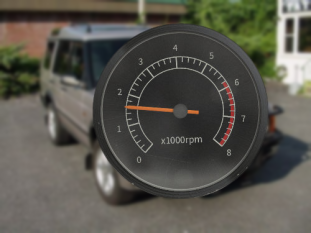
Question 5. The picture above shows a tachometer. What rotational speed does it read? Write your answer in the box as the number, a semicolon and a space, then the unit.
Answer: 1600; rpm
